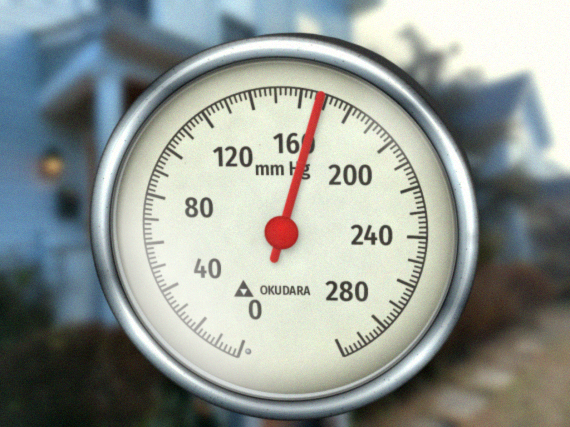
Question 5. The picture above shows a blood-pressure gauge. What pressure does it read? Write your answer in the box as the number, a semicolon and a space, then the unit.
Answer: 168; mmHg
